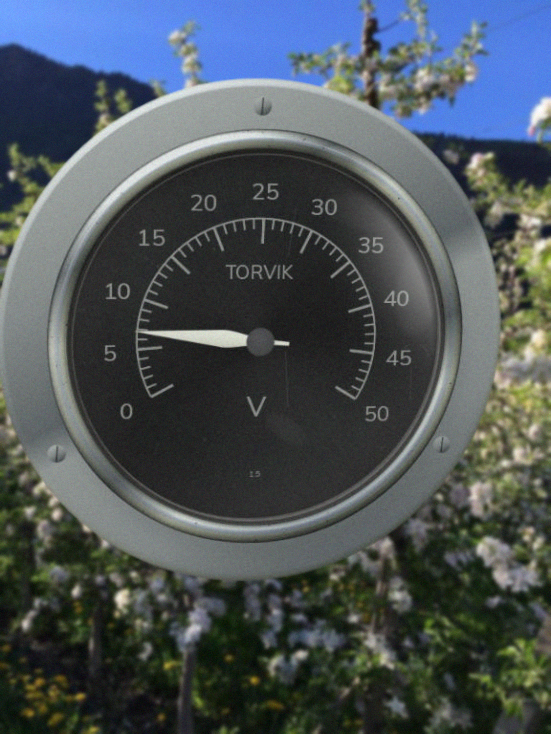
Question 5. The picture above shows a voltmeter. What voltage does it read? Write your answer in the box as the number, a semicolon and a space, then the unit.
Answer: 7; V
